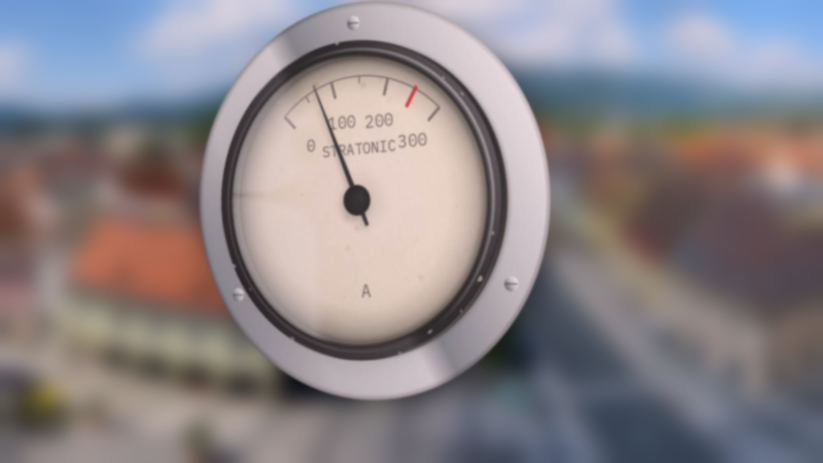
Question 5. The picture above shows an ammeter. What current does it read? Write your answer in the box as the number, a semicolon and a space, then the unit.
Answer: 75; A
